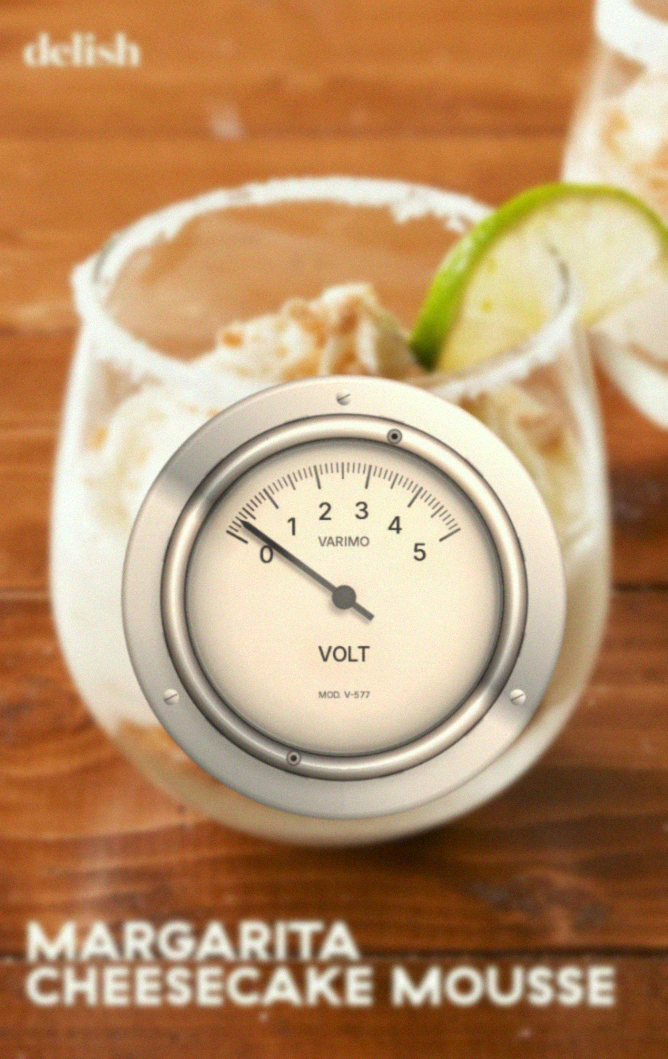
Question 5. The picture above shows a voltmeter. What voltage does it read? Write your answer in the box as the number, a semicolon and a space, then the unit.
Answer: 0.3; V
